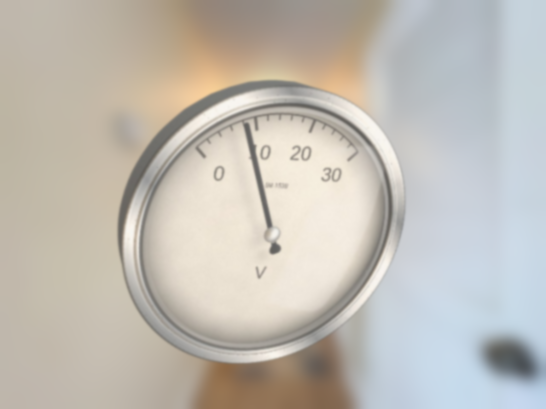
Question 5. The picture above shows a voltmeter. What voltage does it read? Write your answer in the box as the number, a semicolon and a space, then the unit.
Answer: 8; V
